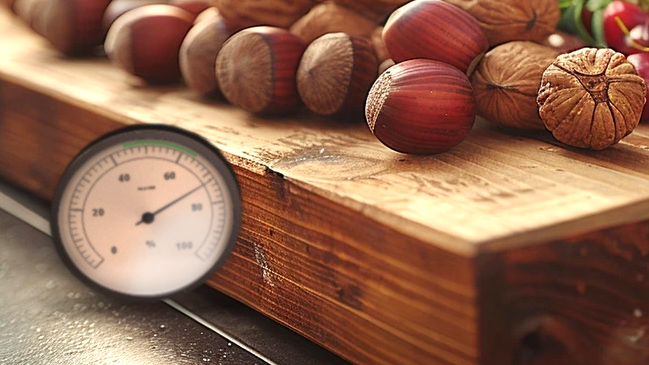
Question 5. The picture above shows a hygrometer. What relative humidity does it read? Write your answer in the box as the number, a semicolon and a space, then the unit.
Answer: 72; %
